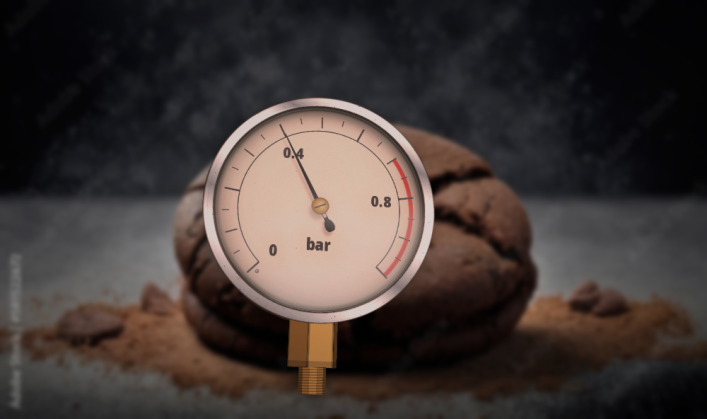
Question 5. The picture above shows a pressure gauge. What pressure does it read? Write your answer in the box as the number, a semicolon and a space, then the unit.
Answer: 0.4; bar
